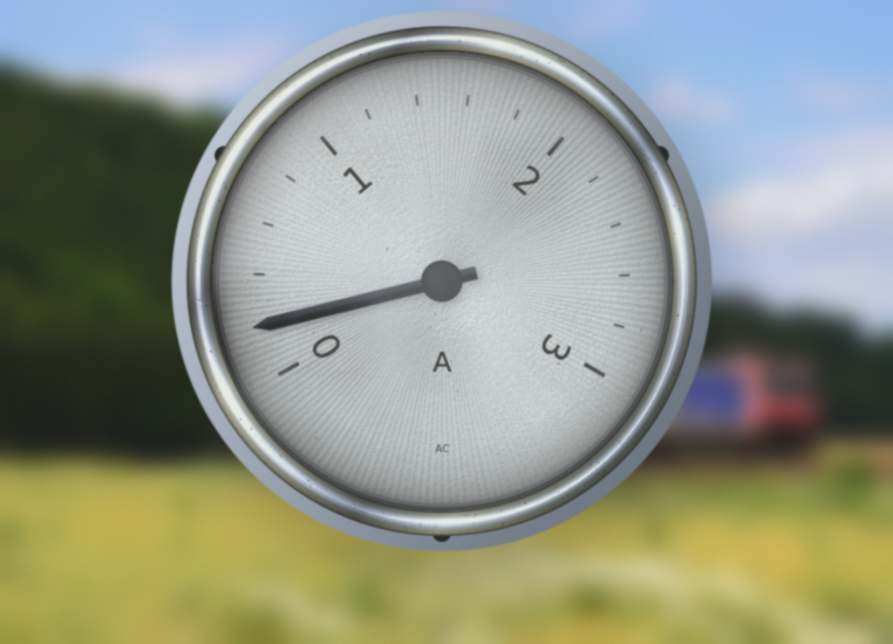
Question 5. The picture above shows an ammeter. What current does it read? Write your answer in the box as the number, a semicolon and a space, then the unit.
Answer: 0.2; A
